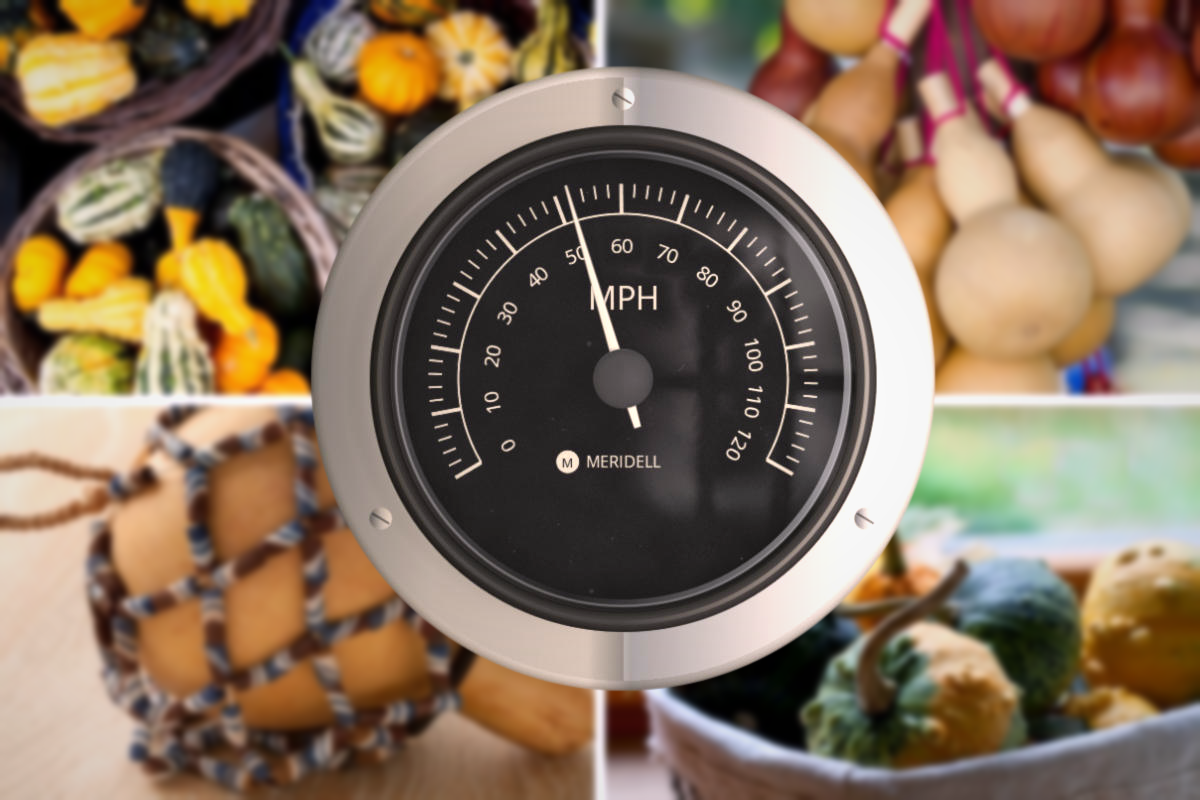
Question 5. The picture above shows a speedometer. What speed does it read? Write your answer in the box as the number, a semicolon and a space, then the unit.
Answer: 52; mph
